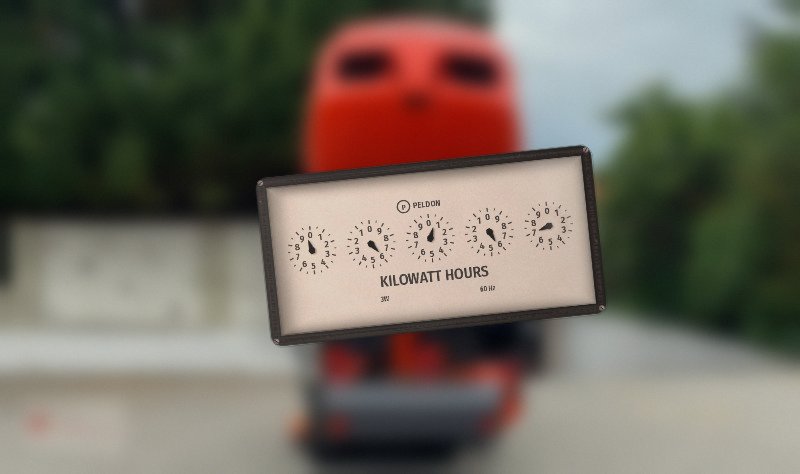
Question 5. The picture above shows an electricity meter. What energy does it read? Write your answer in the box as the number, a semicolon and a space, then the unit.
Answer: 96057; kWh
